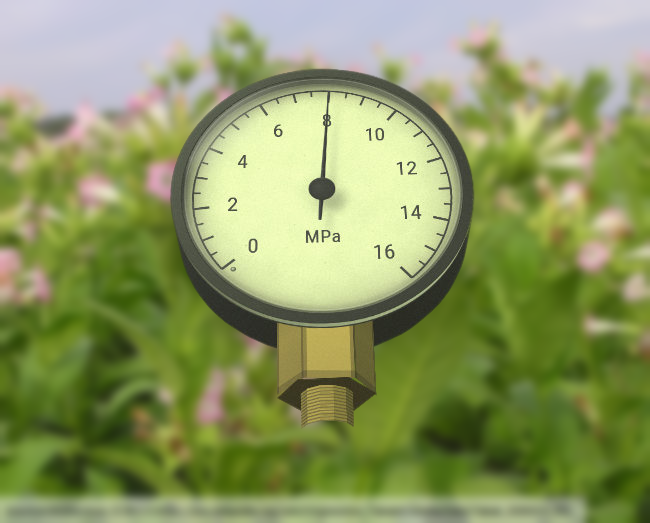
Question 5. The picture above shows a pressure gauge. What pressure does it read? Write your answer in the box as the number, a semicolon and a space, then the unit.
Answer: 8; MPa
